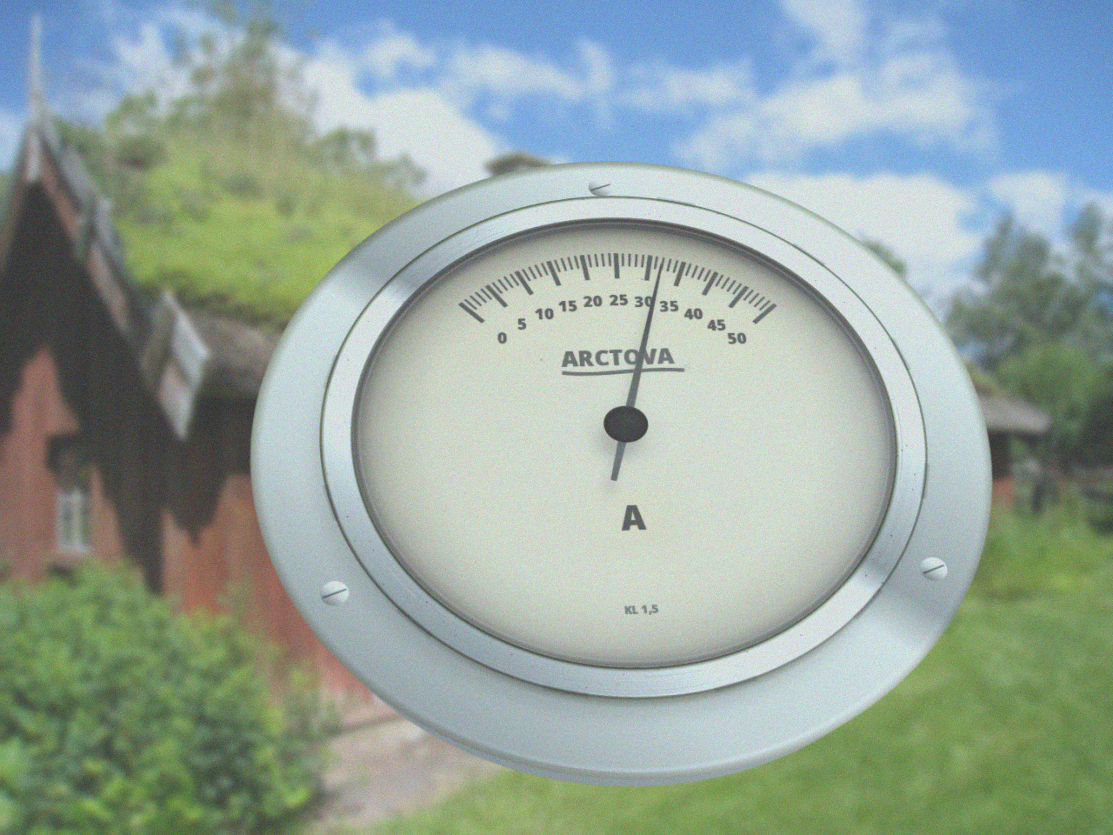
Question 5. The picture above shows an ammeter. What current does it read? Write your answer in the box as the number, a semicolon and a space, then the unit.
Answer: 32; A
